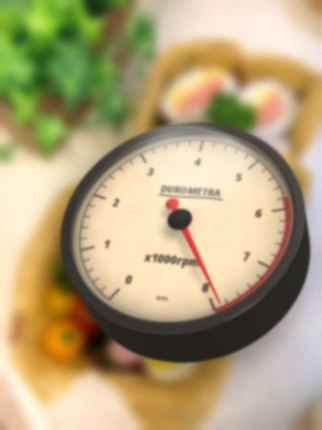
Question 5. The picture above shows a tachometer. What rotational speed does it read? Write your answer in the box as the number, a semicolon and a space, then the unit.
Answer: 7900; rpm
